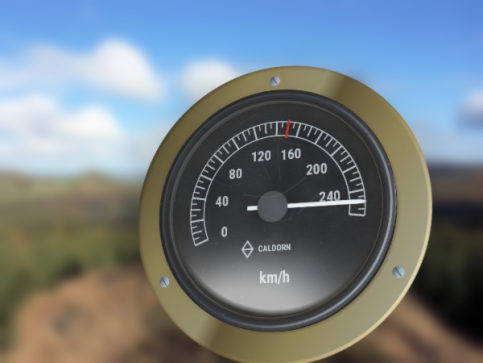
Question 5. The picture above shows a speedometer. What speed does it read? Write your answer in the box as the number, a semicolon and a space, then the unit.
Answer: 250; km/h
